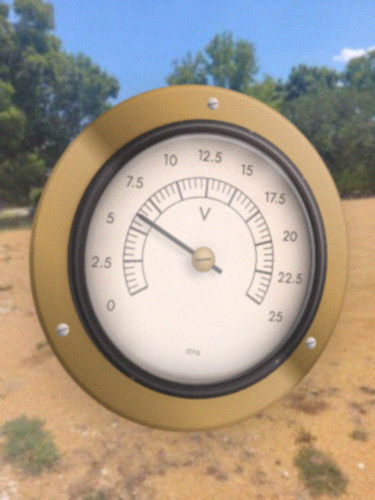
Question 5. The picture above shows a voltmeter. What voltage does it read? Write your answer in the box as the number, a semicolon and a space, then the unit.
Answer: 6; V
